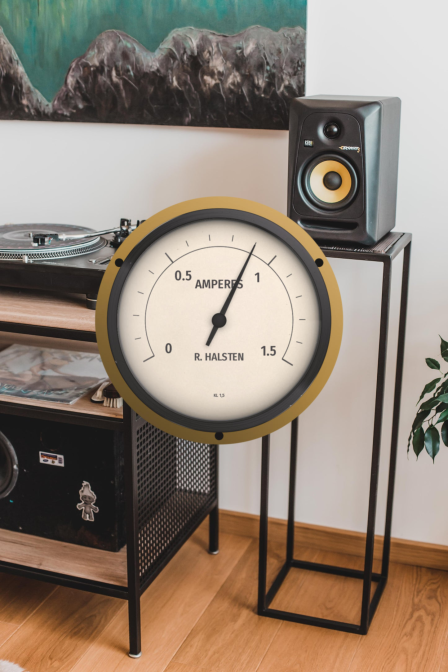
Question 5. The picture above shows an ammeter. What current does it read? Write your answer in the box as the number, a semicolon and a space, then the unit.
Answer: 0.9; A
